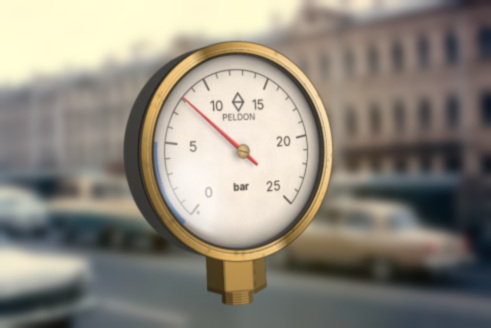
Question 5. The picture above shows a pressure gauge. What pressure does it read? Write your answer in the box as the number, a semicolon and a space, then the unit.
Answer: 8; bar
